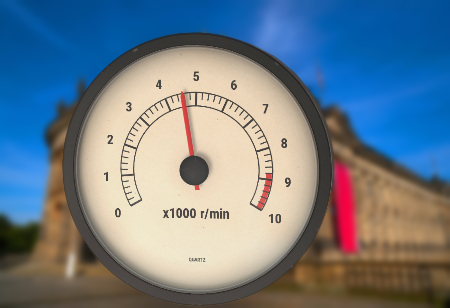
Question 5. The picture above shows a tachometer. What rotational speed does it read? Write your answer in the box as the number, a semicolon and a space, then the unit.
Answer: 4600; rpm
